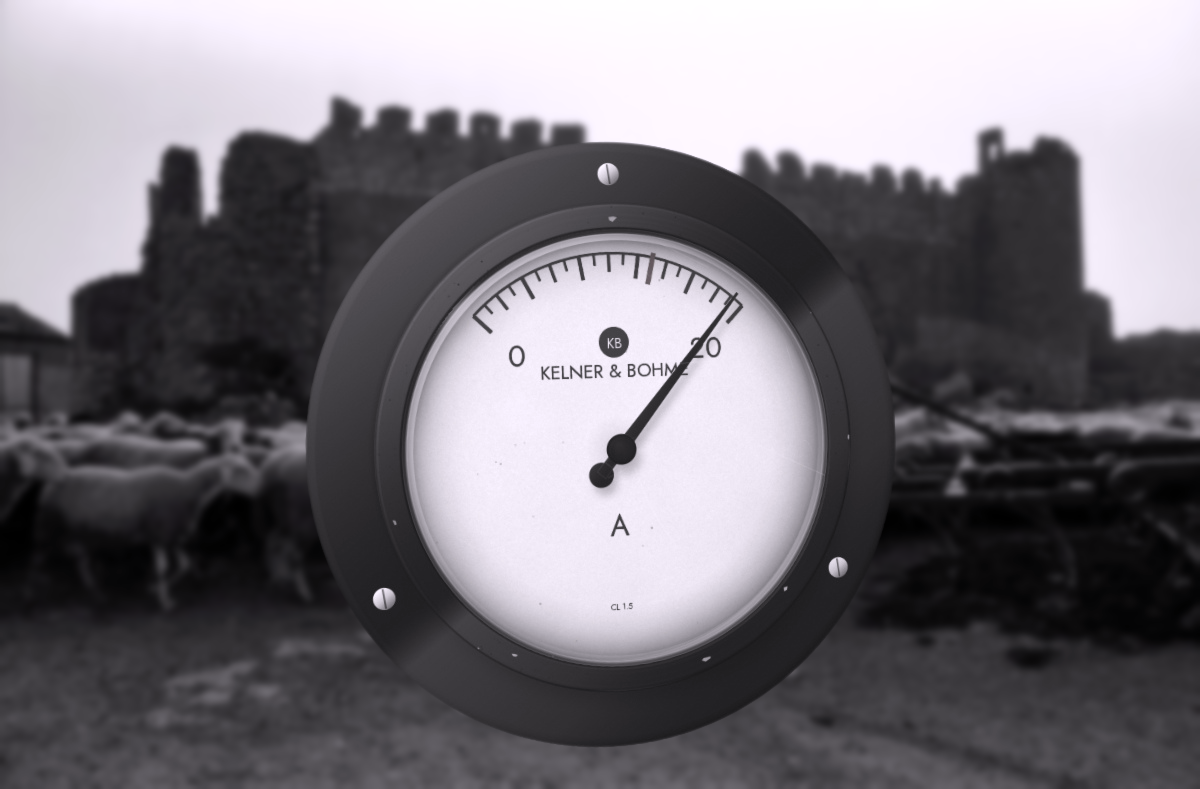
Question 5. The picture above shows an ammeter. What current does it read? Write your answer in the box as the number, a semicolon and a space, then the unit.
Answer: 19; A
